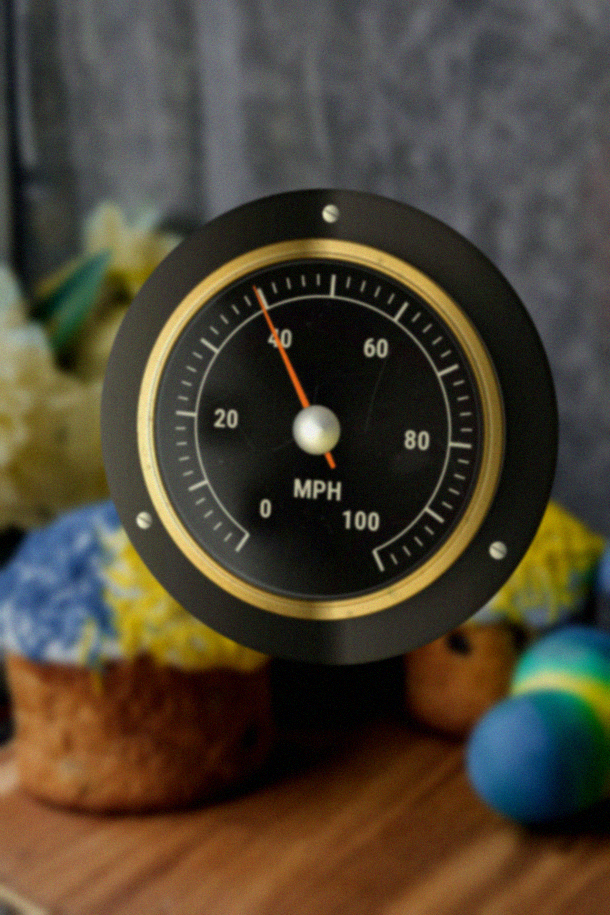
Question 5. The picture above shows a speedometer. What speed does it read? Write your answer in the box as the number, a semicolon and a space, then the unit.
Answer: 40; mph
